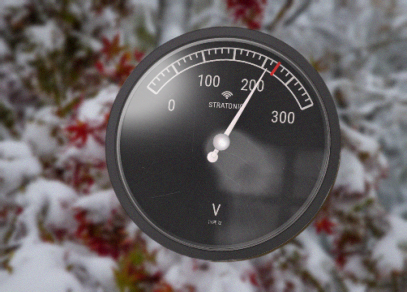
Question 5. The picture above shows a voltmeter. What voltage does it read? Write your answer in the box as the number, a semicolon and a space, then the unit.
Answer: 210; V
